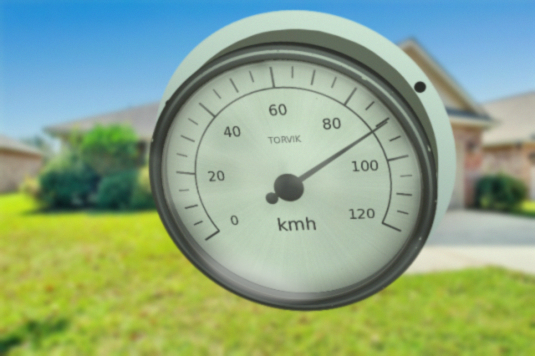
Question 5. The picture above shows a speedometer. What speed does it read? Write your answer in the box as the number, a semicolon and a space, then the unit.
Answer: 90; km/h
